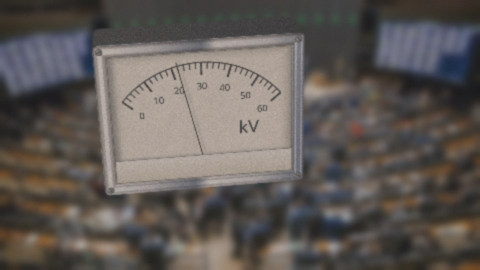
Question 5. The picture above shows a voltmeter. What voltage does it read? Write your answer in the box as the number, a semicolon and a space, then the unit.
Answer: 22; kV
